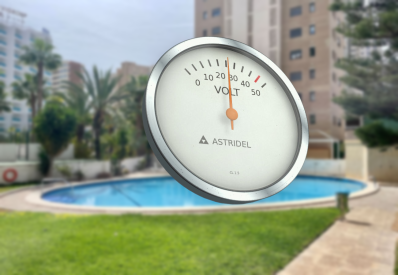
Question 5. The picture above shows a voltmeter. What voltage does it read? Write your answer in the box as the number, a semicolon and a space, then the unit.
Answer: 25; V
